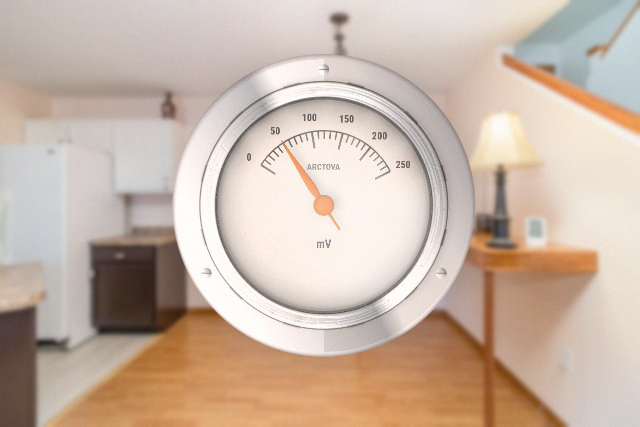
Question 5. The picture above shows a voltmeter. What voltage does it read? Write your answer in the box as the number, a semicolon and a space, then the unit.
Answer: 50; mV
